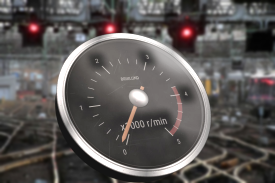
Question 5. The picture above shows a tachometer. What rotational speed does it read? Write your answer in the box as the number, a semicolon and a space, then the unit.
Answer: 100; rpm
